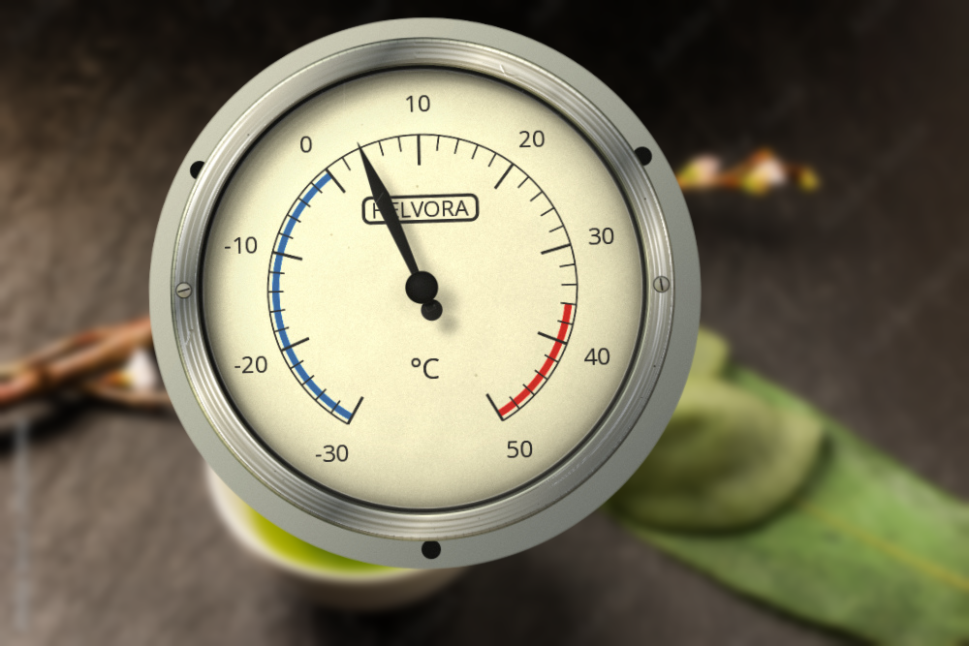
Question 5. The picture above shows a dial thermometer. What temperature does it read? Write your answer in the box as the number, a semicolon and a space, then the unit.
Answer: 4; °C
